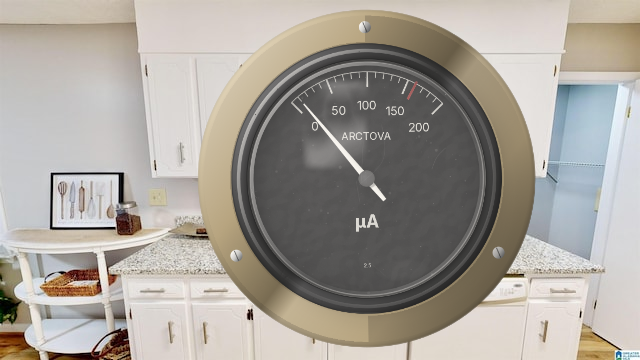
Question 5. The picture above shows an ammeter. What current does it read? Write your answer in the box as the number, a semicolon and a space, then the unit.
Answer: 10; µA
